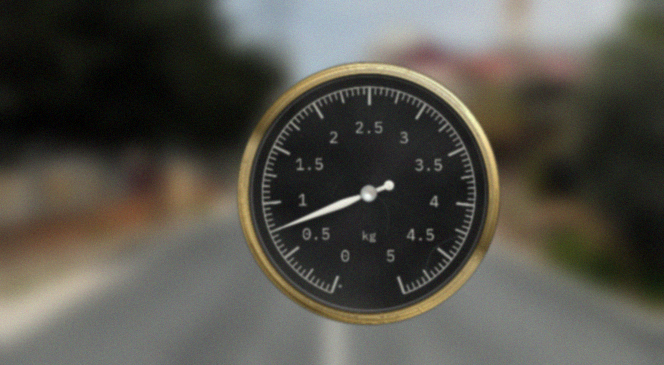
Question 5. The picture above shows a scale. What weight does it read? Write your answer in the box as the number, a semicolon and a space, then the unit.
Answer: 0.75; kg
